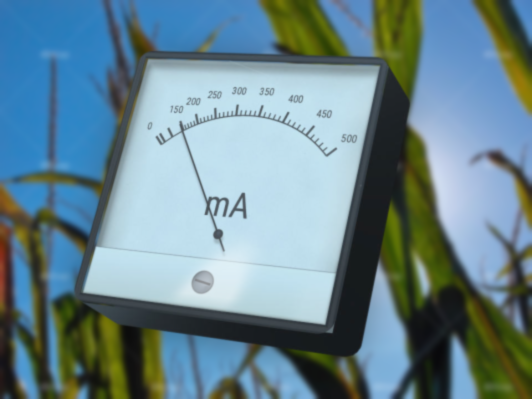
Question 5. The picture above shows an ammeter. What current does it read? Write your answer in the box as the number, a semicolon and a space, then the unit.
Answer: 150; mA
